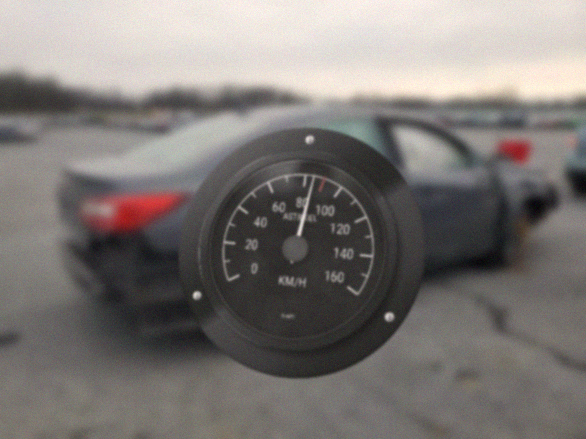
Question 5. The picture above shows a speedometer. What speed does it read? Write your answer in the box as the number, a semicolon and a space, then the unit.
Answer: 85; km/h
